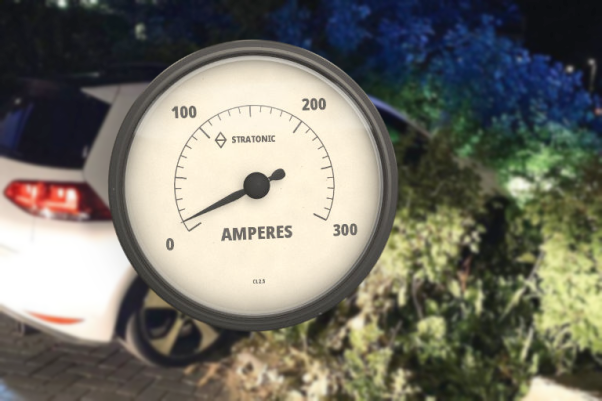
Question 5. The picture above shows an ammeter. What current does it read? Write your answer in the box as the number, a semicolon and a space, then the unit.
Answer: 10; A
